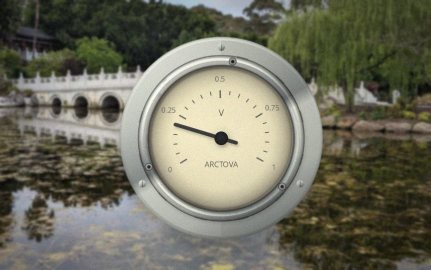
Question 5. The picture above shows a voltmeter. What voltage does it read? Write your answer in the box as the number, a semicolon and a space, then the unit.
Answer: 0.2; V
